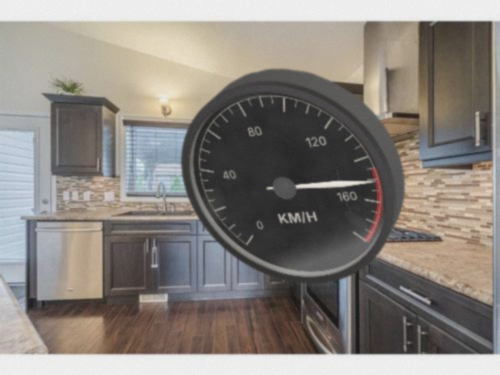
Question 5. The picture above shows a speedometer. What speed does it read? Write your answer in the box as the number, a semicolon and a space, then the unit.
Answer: 150; km/h
